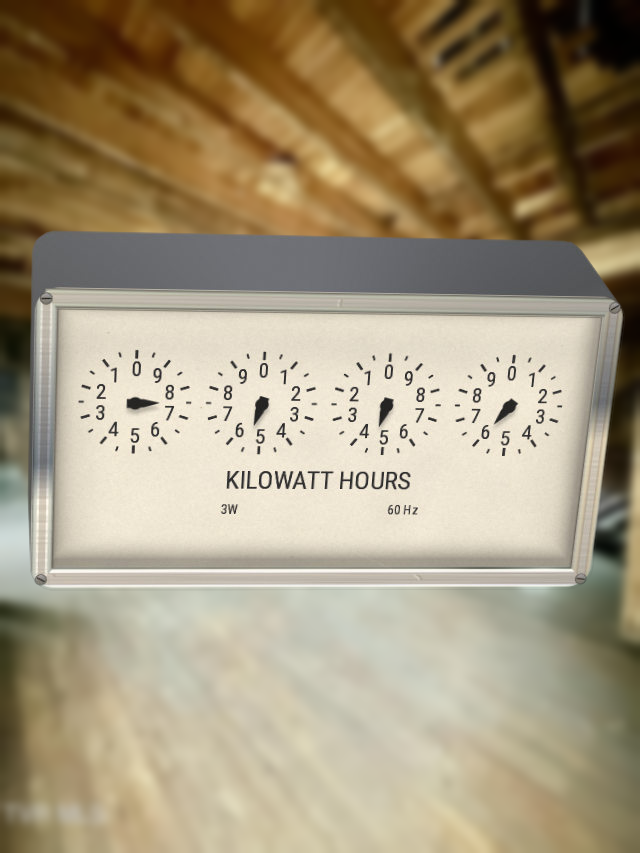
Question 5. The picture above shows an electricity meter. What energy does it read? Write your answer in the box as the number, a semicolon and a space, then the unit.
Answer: 7546; kWh
